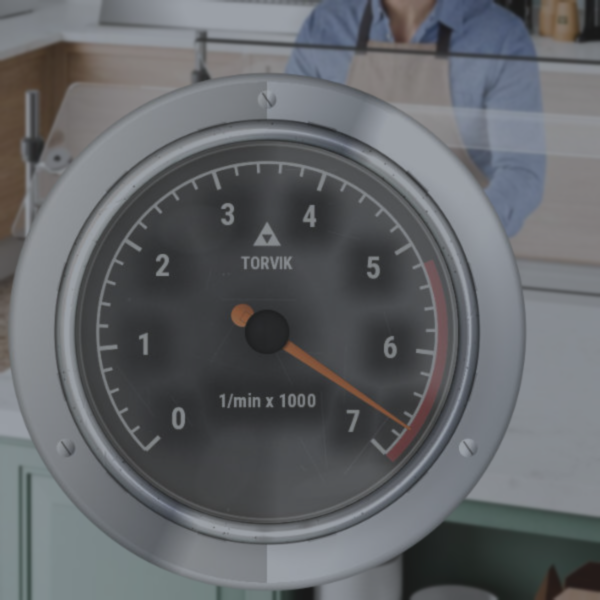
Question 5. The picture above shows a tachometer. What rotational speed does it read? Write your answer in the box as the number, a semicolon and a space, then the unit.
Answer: 6700; rpm
